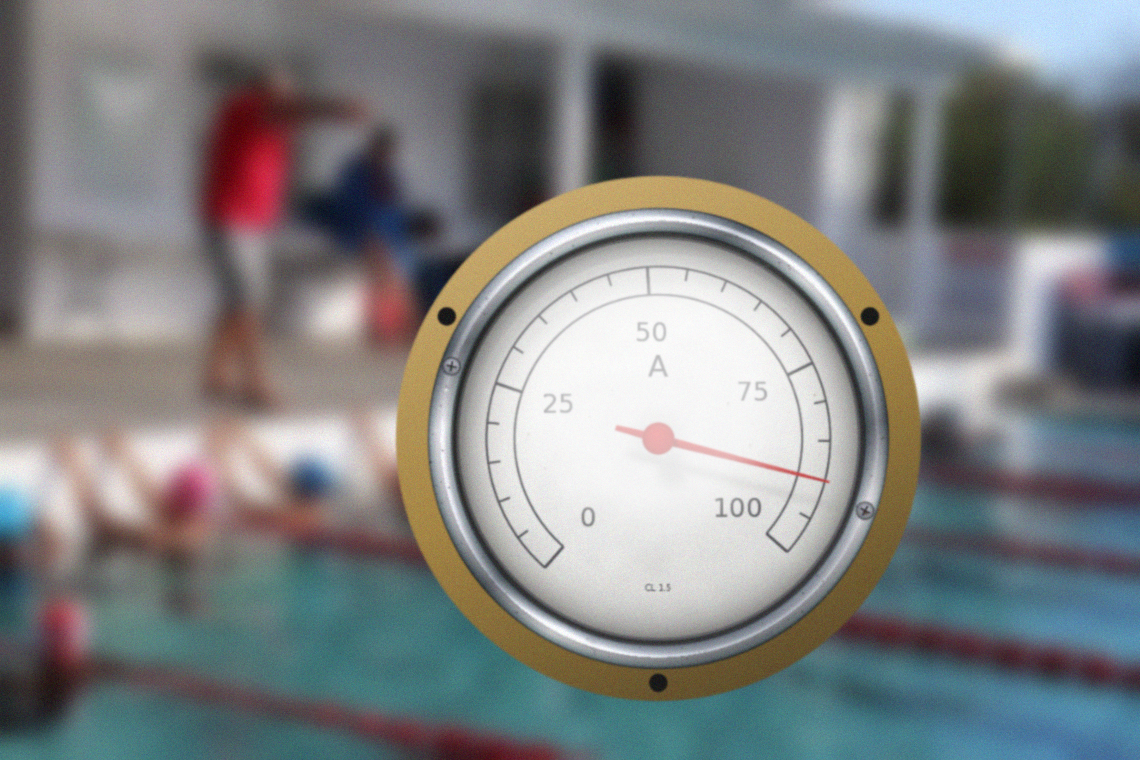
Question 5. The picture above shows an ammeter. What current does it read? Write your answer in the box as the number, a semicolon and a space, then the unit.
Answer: 90; A
